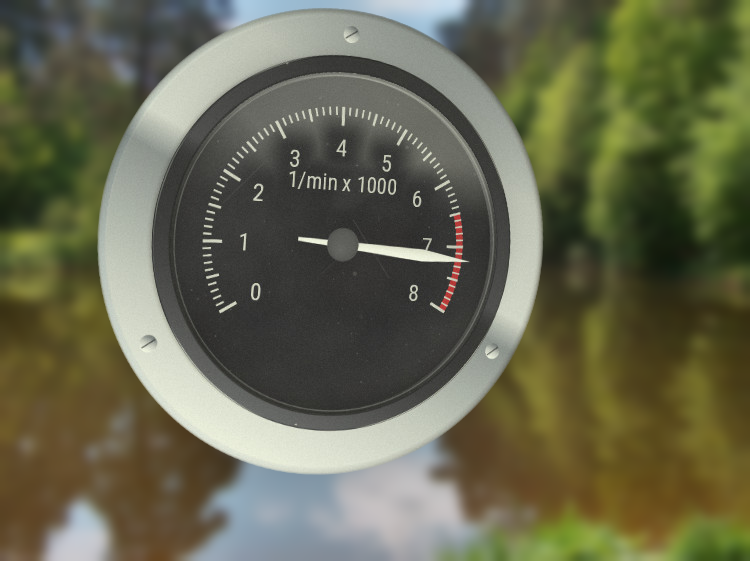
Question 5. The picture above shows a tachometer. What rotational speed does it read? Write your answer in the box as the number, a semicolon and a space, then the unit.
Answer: 7200; rpm
